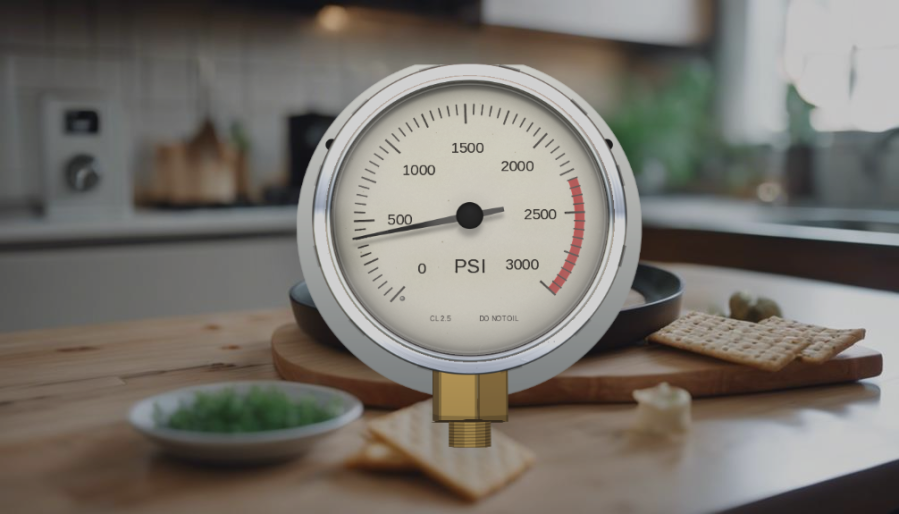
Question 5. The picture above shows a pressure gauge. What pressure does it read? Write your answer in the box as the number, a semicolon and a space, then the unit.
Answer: 400; psi
